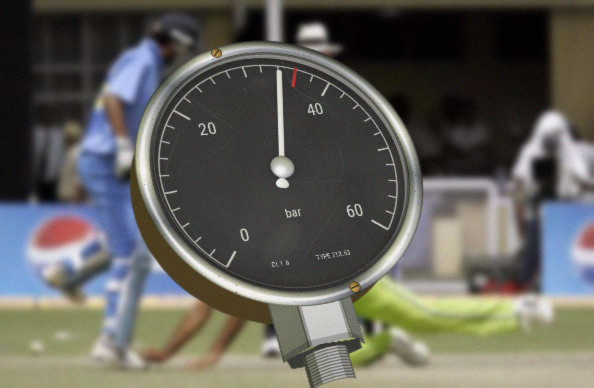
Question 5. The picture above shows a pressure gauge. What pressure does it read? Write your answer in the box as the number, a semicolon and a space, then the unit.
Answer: 34; bar
